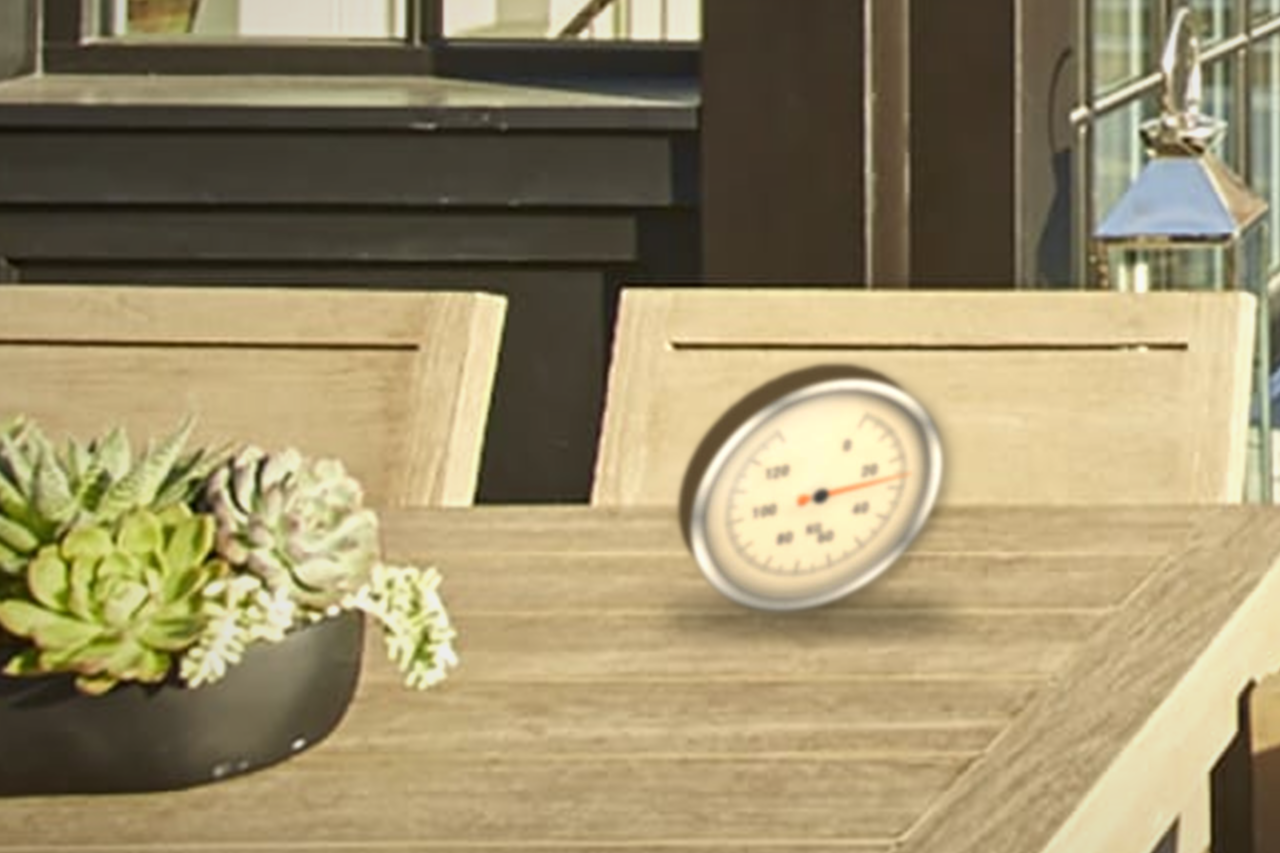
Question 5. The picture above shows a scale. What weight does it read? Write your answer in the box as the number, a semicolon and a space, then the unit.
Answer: 25; kg
